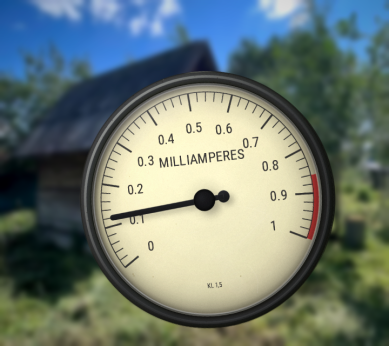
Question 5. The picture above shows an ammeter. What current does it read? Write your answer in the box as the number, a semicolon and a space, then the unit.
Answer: 0.12; mA
